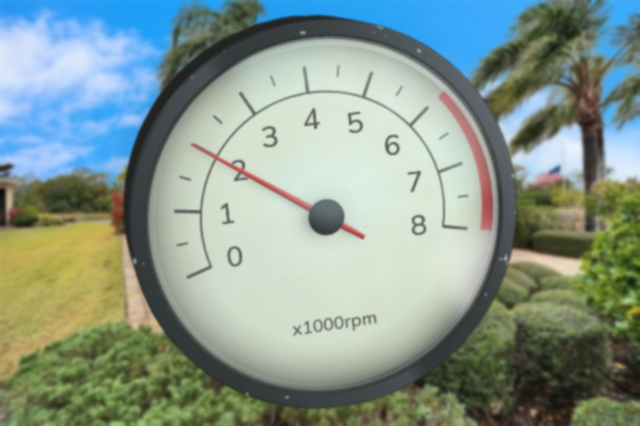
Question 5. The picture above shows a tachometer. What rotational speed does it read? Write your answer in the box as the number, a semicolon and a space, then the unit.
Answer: 2000; rpm
